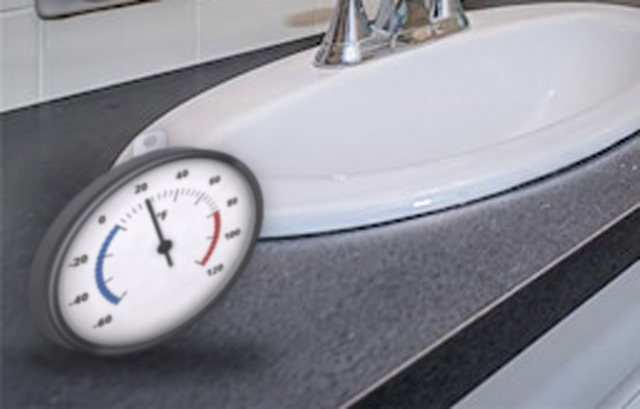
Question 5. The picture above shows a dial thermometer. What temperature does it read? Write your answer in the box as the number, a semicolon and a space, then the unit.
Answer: 20; °F
